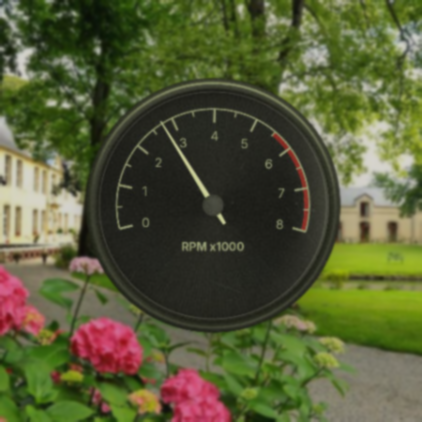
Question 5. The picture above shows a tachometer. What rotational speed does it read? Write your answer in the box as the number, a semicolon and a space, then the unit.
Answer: 2750; rpm
